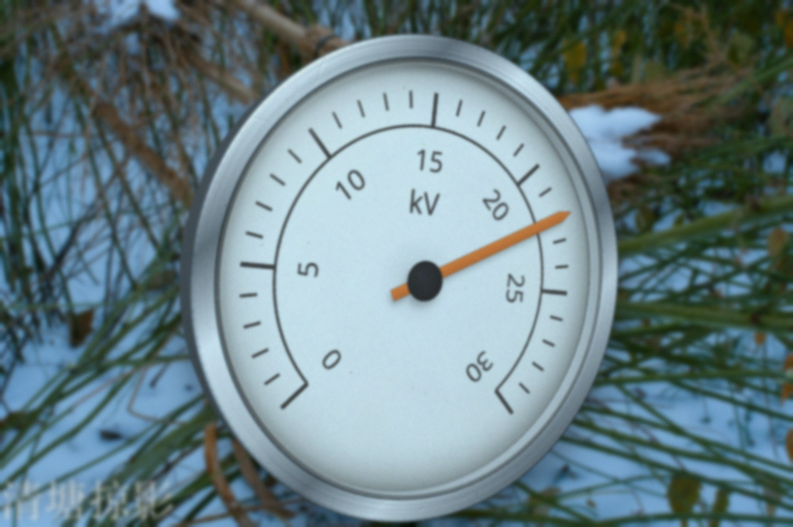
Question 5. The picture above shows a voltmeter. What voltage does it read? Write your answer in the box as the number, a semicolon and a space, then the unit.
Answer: 22; kV
